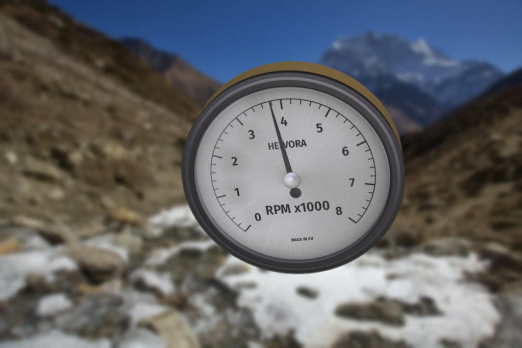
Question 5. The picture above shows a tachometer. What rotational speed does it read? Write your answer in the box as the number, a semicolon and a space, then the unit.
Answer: 3800; rpm
